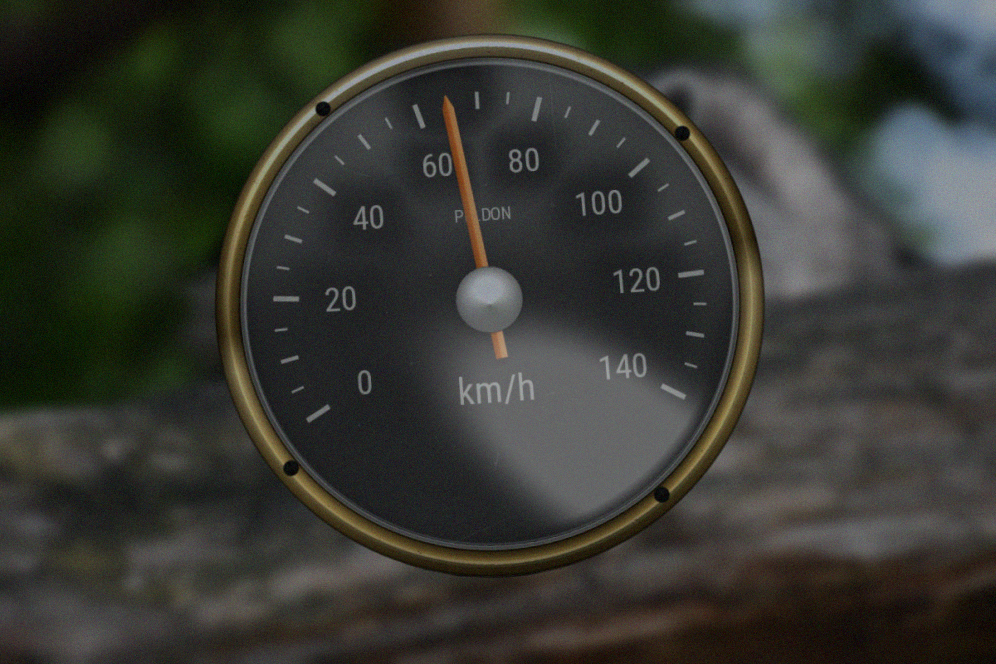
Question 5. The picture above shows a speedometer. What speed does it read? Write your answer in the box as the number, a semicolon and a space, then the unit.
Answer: 65; km/h
